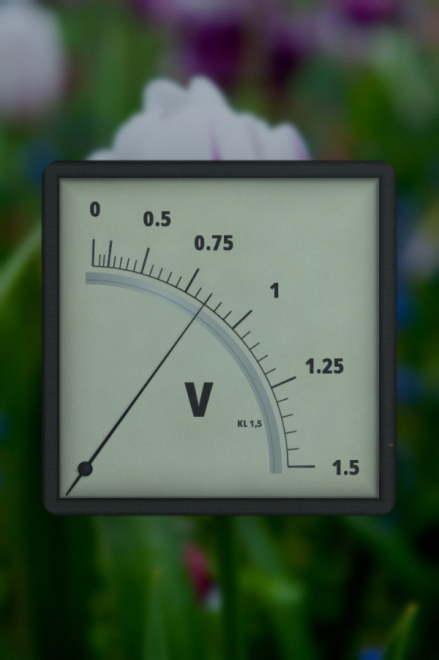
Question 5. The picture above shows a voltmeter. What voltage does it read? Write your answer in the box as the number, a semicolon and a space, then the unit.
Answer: 0.85; V
